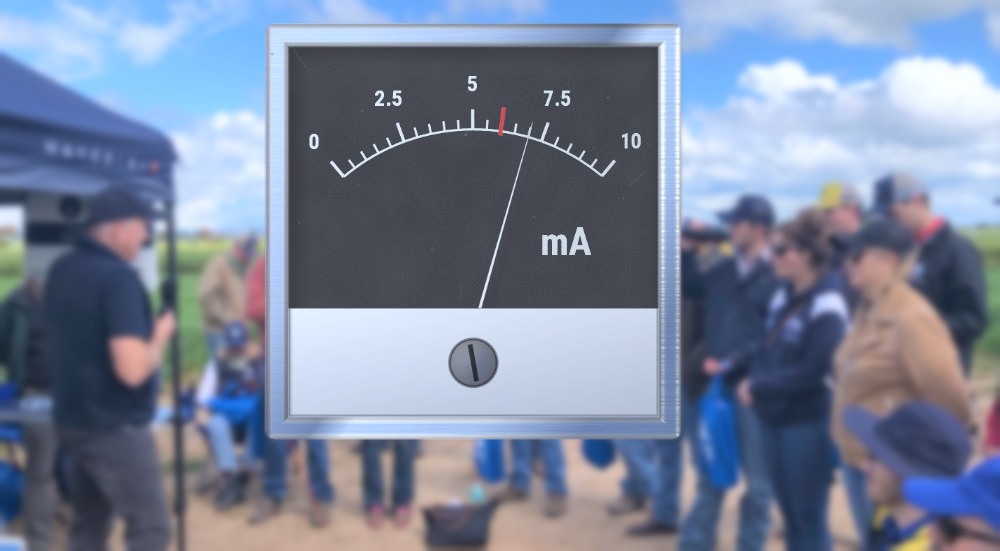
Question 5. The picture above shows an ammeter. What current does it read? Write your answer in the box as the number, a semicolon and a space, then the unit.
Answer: 7; mA
